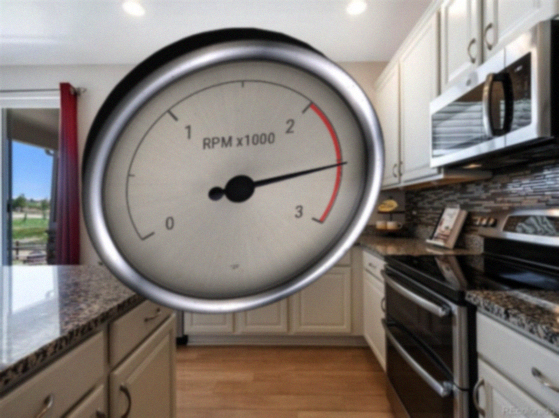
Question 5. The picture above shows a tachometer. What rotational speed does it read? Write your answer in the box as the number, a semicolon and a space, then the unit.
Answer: 2500; rpm
